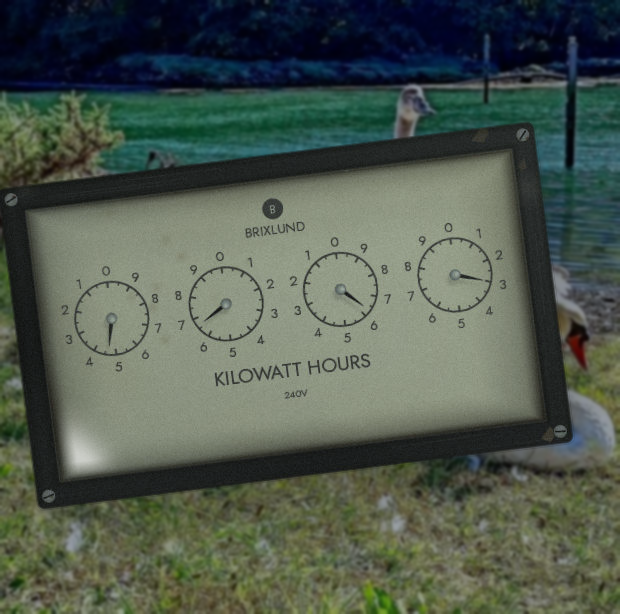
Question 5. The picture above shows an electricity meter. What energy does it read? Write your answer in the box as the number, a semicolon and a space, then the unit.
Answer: 4663; kWh
